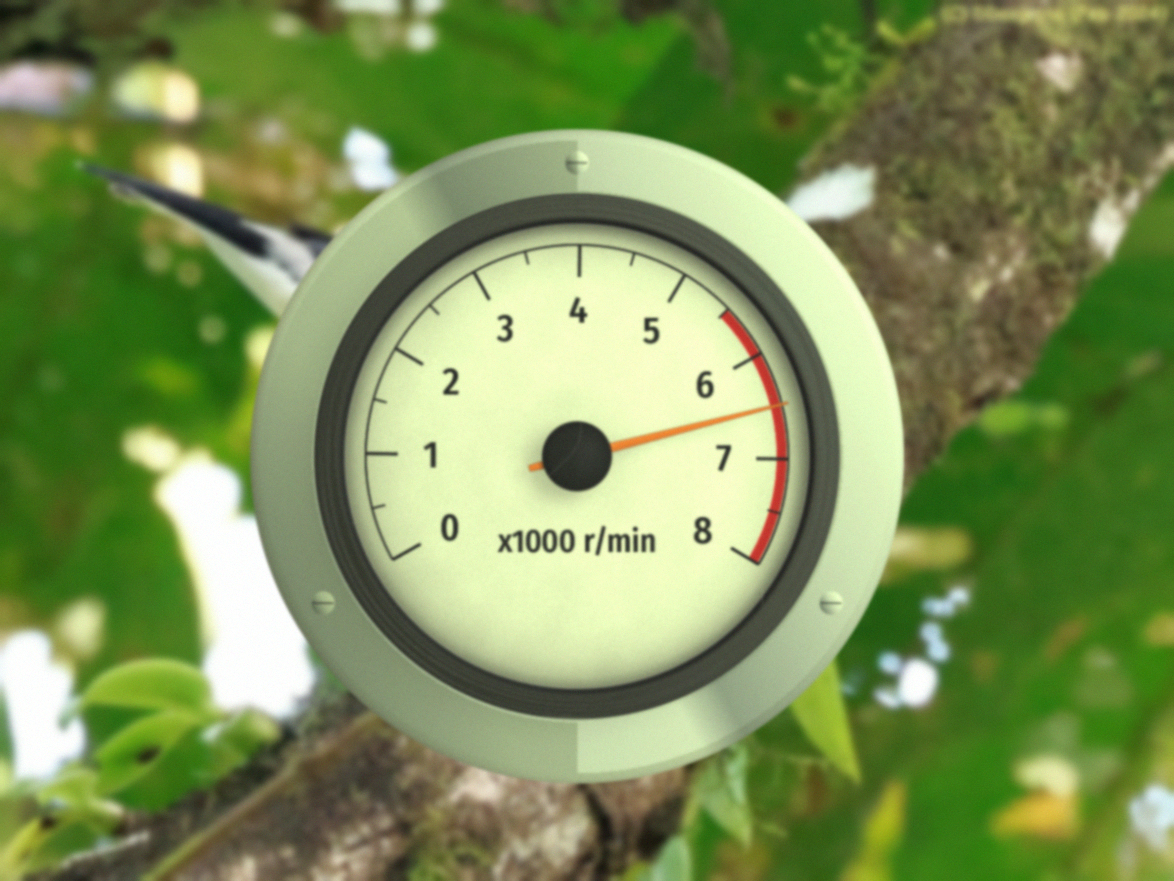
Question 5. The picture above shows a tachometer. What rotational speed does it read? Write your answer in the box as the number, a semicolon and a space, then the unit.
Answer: 6500; rpm
